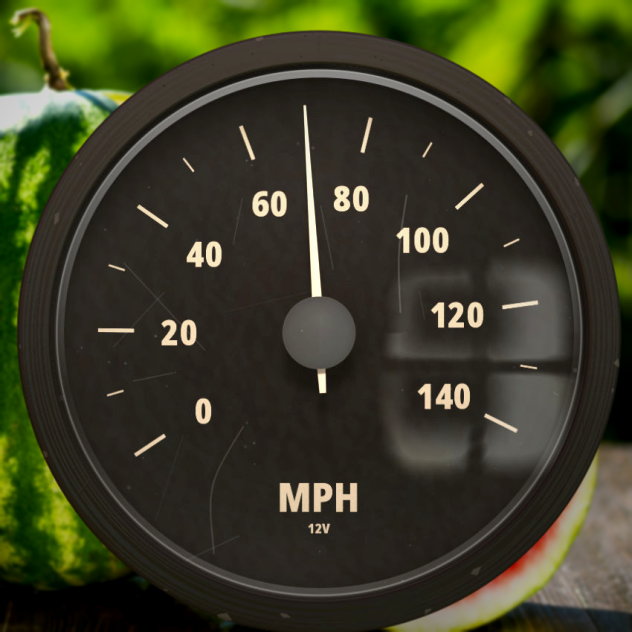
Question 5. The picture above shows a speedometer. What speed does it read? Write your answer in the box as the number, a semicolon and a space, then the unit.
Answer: 70; mph
